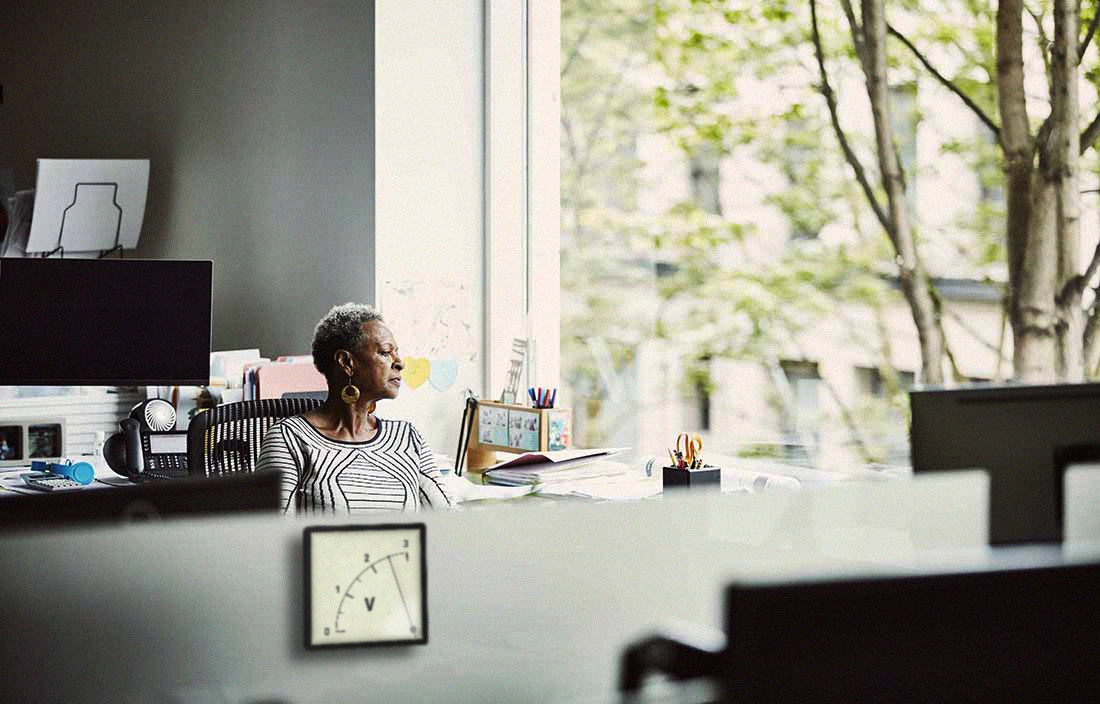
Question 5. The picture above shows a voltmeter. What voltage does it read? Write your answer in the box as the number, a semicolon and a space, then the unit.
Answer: 2.5; V
